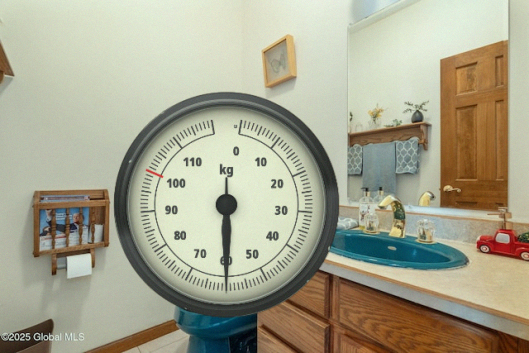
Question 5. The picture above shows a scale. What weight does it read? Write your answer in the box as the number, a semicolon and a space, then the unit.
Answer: 60; kg
